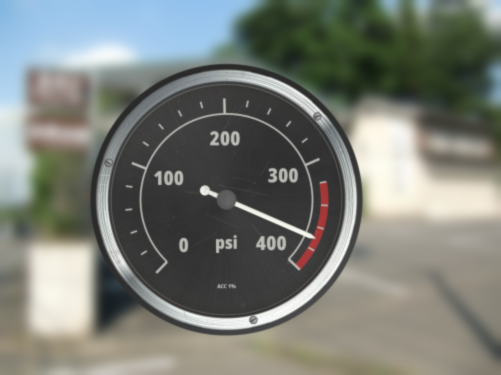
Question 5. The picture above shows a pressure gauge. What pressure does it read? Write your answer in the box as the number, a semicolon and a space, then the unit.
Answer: 370; psi
